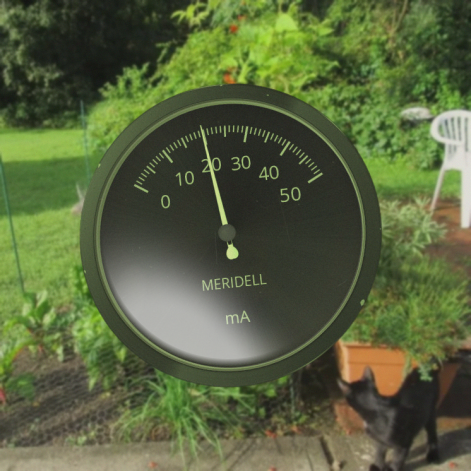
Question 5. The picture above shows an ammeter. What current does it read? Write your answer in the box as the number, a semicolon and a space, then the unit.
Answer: 20; mA
